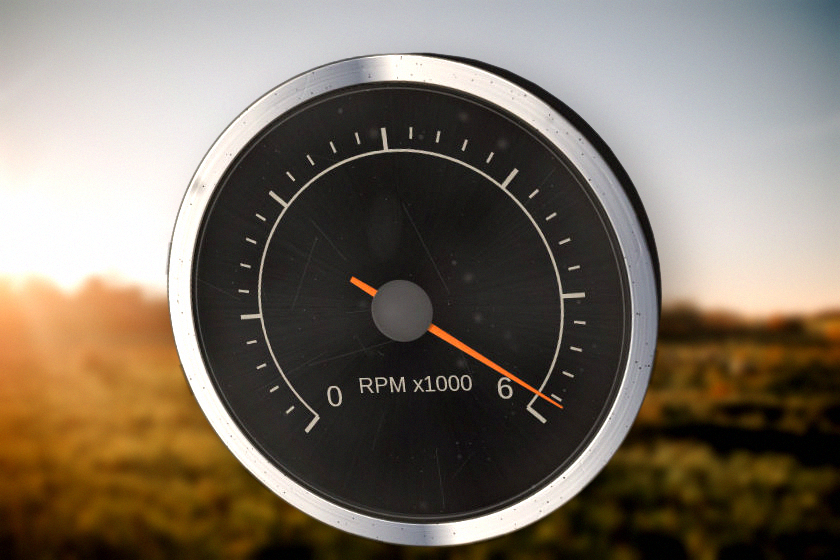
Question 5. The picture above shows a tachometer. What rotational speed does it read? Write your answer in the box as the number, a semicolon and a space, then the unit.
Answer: 5800; rpm
